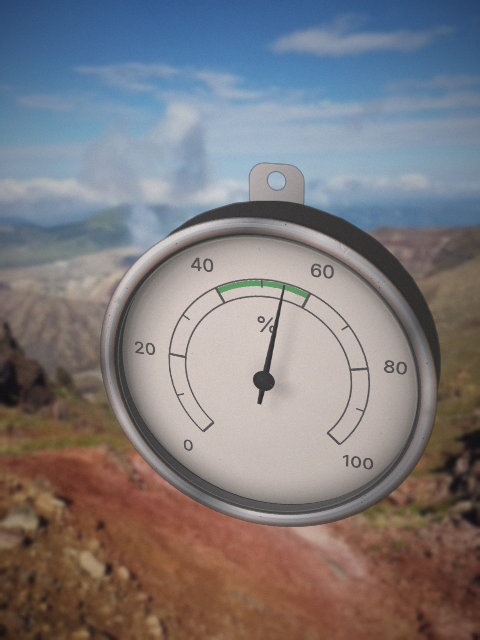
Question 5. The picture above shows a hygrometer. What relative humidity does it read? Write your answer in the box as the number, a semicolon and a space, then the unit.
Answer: 55; %
